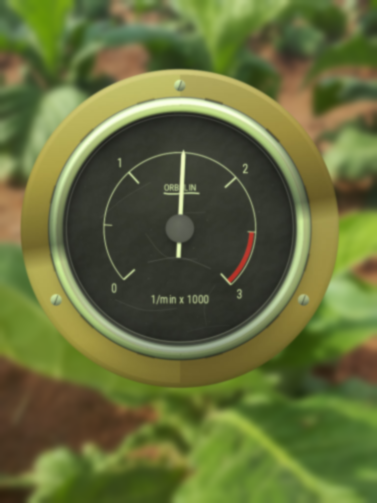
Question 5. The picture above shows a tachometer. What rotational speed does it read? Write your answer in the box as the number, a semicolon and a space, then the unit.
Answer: 1500; rpm
